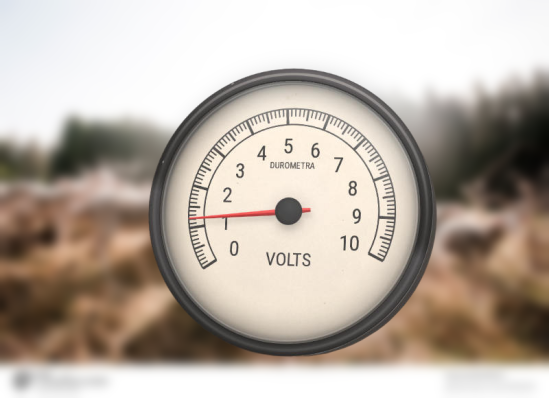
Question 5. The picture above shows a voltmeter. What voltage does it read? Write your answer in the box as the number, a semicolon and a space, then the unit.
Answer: 1.2; V
